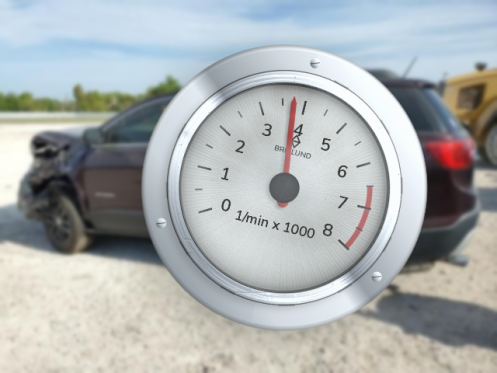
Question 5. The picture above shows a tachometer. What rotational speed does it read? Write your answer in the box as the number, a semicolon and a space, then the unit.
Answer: 3750; rpm
